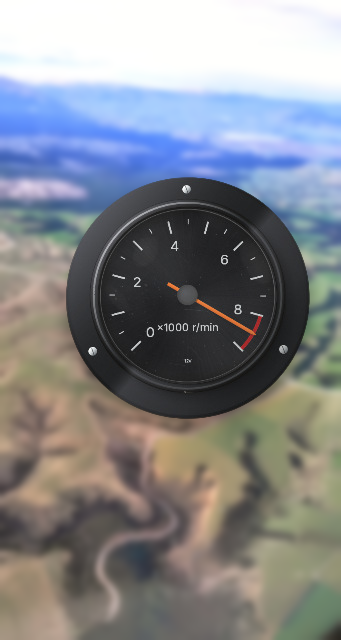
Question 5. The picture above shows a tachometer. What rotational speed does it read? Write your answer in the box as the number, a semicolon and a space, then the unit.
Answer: 8500; rpm
